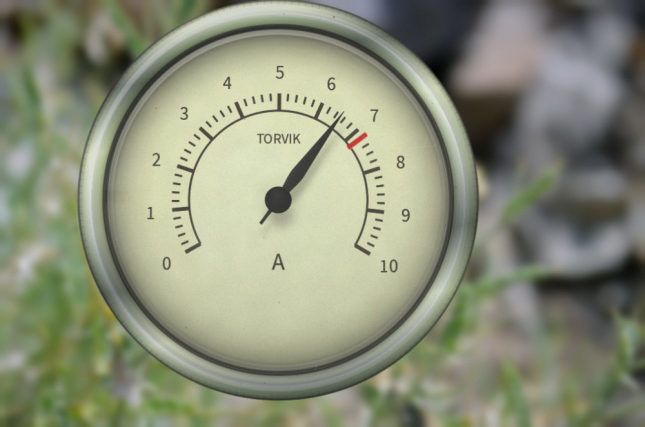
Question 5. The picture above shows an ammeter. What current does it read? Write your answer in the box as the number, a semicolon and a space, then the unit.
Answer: 6.5; A
